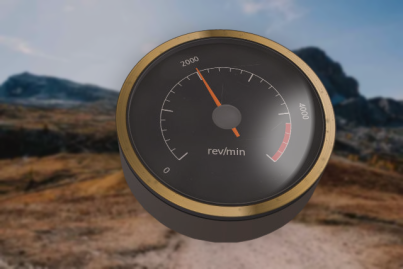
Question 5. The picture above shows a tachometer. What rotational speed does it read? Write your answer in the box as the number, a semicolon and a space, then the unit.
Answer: 2000; rpm
